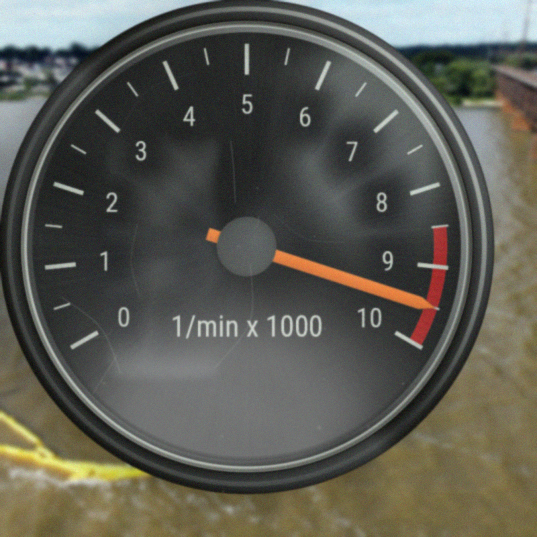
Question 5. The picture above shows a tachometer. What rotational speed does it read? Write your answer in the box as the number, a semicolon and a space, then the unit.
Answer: 9500; rpm
